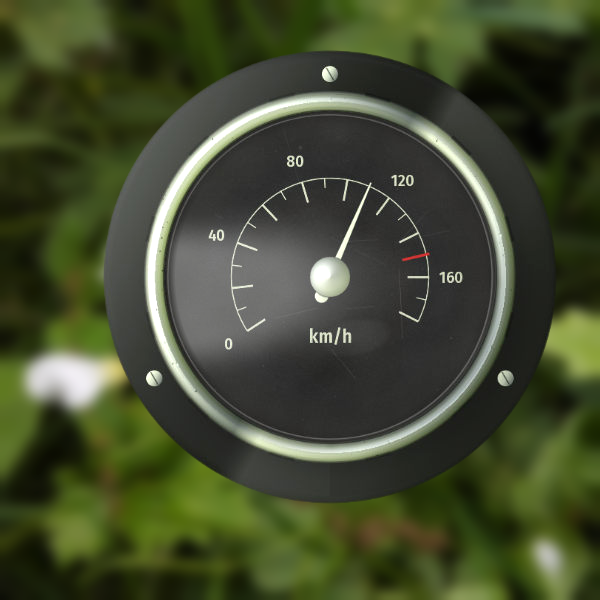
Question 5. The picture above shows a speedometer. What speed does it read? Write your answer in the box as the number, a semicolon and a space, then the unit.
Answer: 110; km/h
